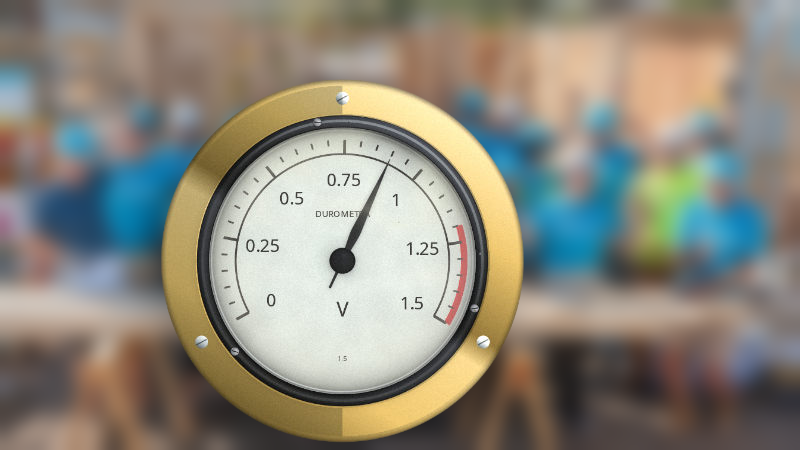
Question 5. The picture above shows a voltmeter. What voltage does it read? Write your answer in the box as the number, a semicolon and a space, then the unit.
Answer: 0.9; V
